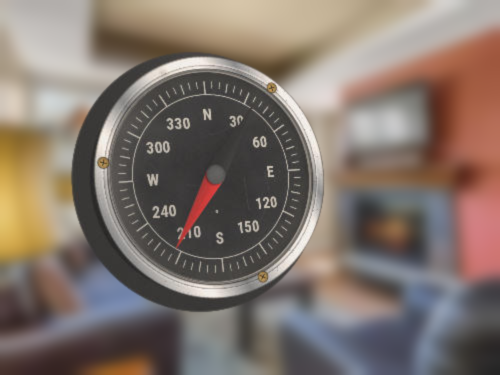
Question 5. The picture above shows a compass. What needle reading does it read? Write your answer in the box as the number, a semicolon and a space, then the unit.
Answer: 215; °
